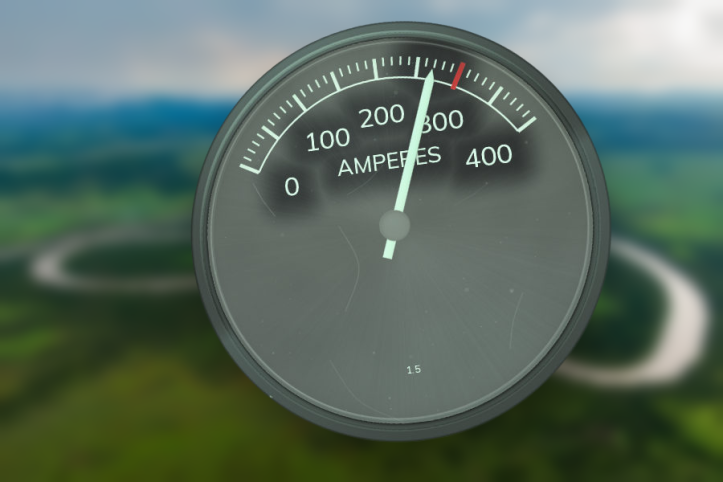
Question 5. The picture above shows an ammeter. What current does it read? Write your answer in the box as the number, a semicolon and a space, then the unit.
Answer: 270; A
